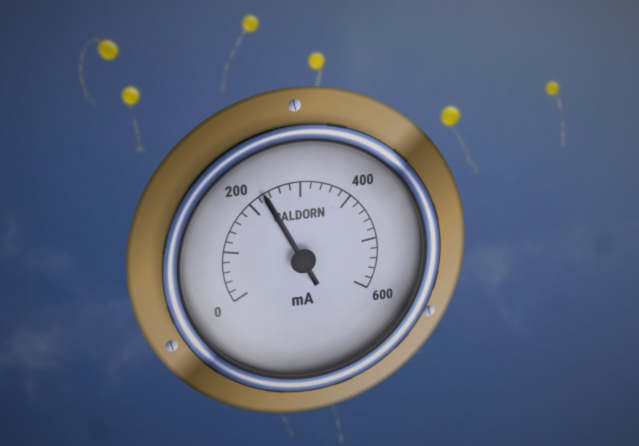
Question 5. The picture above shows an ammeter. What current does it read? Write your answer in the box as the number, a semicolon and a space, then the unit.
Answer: 230; mA
